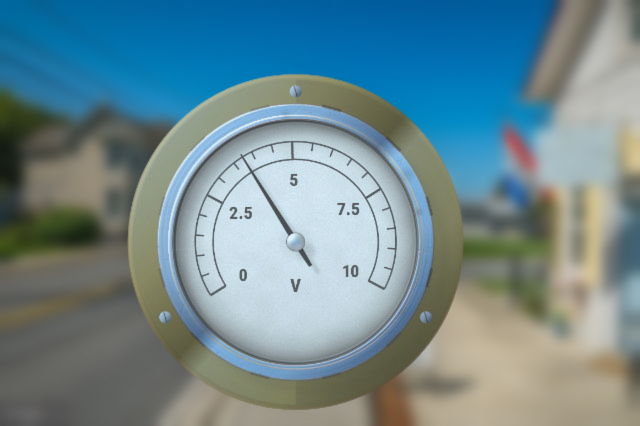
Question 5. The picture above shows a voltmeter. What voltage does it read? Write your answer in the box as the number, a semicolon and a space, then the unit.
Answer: 3.75; V
